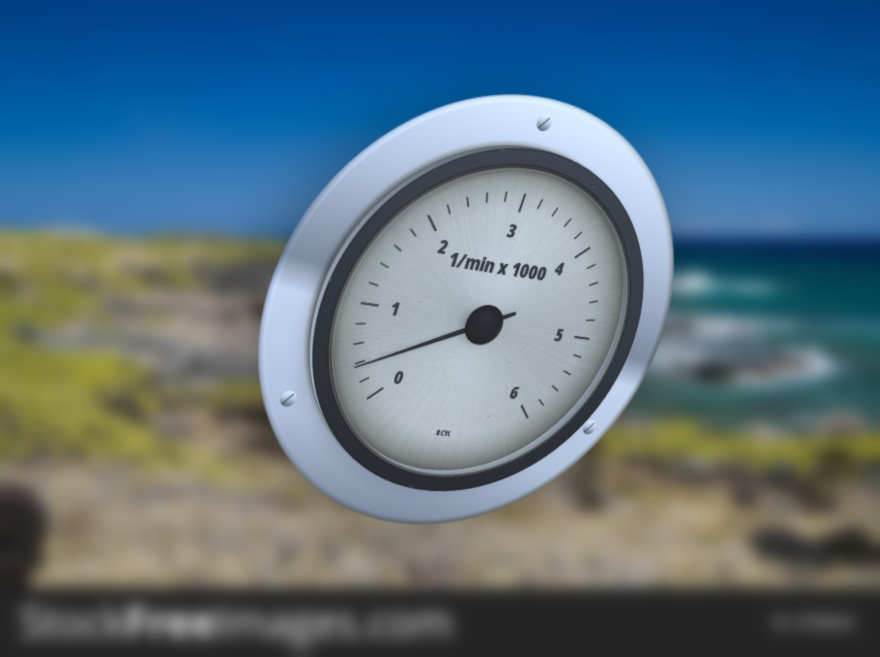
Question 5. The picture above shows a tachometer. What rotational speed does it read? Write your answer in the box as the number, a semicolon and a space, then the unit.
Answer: 400; rpm
